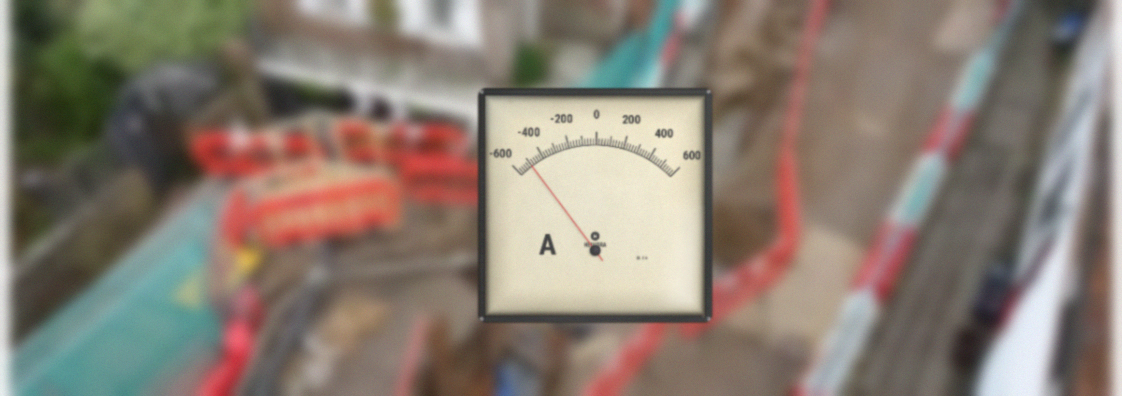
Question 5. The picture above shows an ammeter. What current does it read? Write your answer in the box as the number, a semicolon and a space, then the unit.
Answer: -500; A
